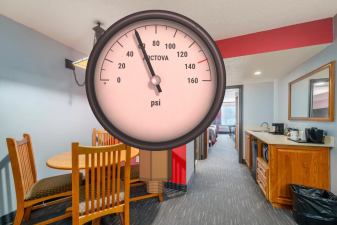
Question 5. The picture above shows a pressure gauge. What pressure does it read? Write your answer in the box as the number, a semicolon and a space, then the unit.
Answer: 60; psi
